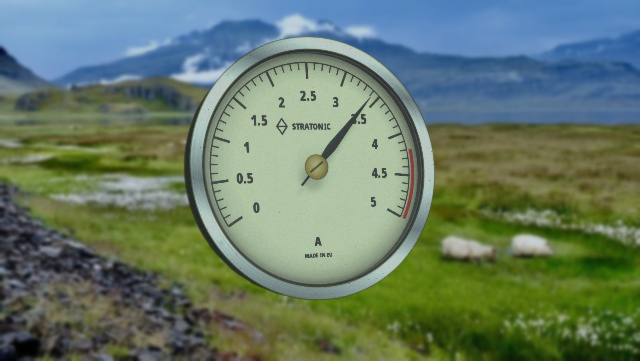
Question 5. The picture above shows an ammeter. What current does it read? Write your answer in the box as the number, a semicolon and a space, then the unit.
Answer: 3.4; A
